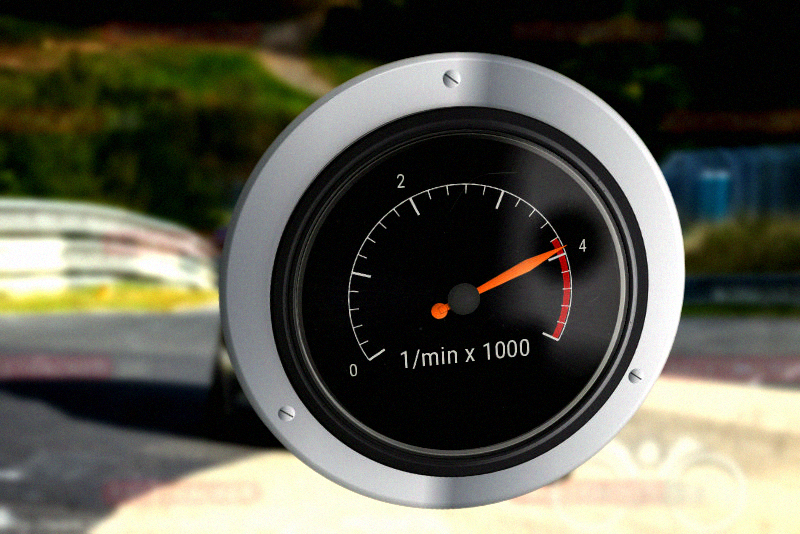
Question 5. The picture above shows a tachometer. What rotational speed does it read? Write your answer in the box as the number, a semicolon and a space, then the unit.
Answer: 3900; rpm
